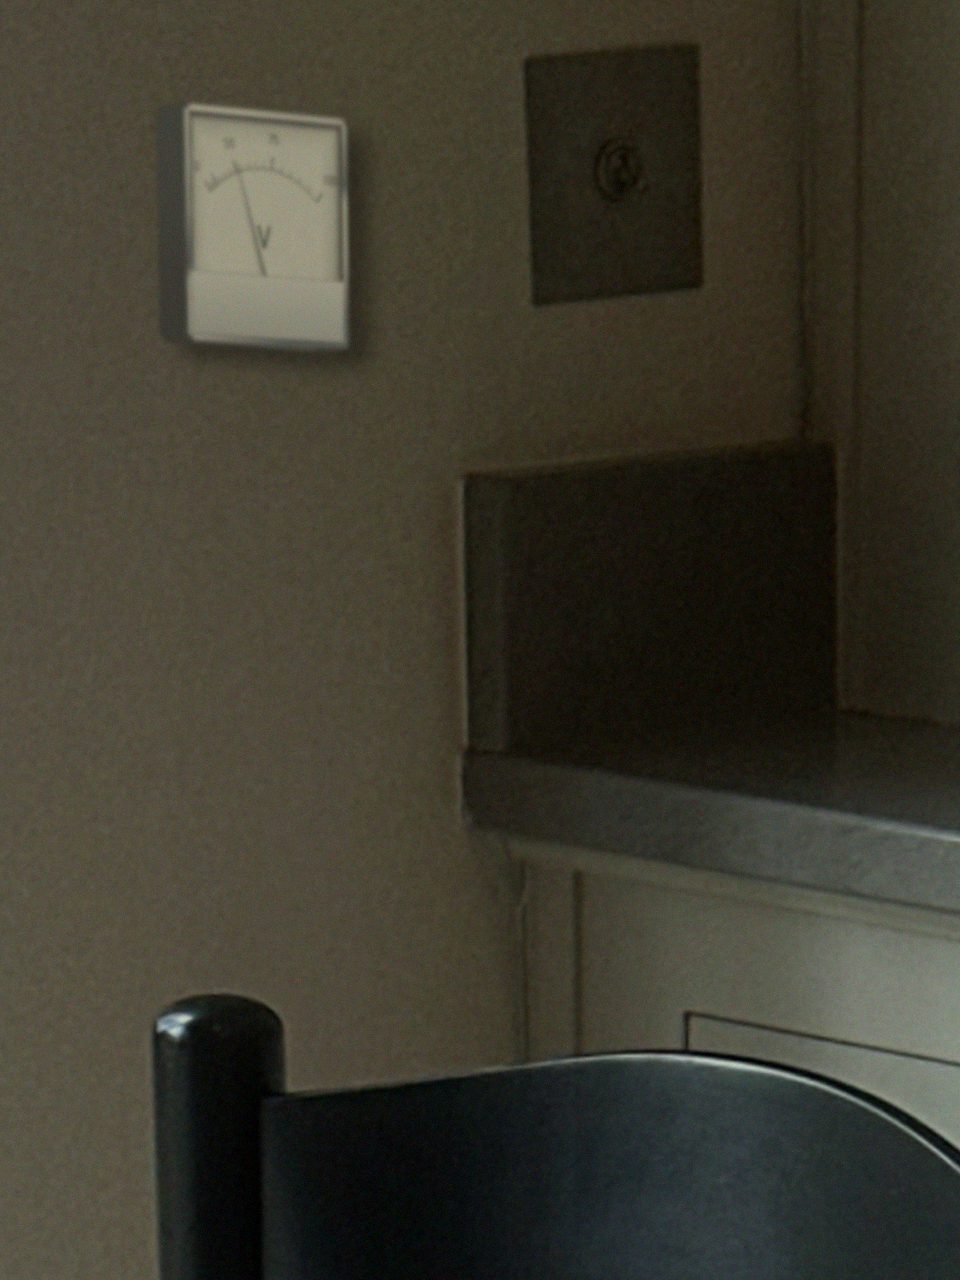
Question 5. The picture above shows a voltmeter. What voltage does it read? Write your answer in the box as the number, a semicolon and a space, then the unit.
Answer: 50; V
